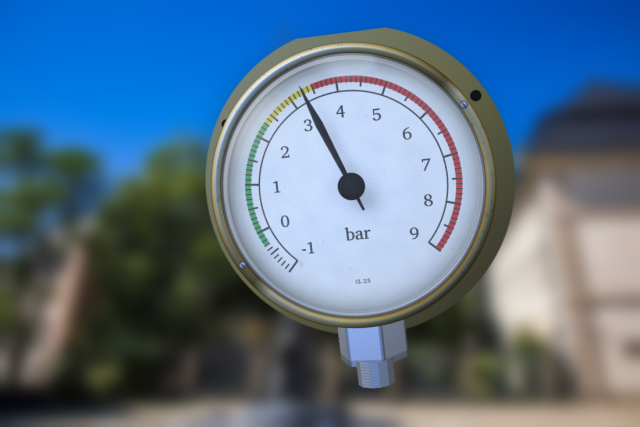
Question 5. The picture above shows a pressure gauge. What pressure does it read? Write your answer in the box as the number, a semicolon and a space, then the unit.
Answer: 3.3; bar
